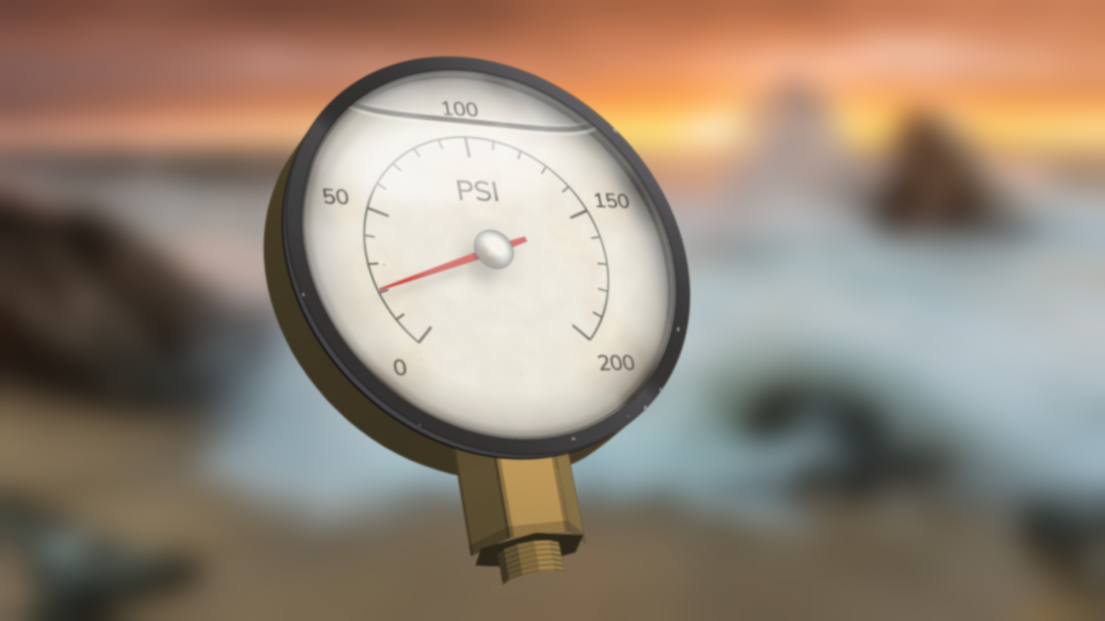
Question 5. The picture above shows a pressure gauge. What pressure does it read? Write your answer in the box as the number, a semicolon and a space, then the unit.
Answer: 20; psi
